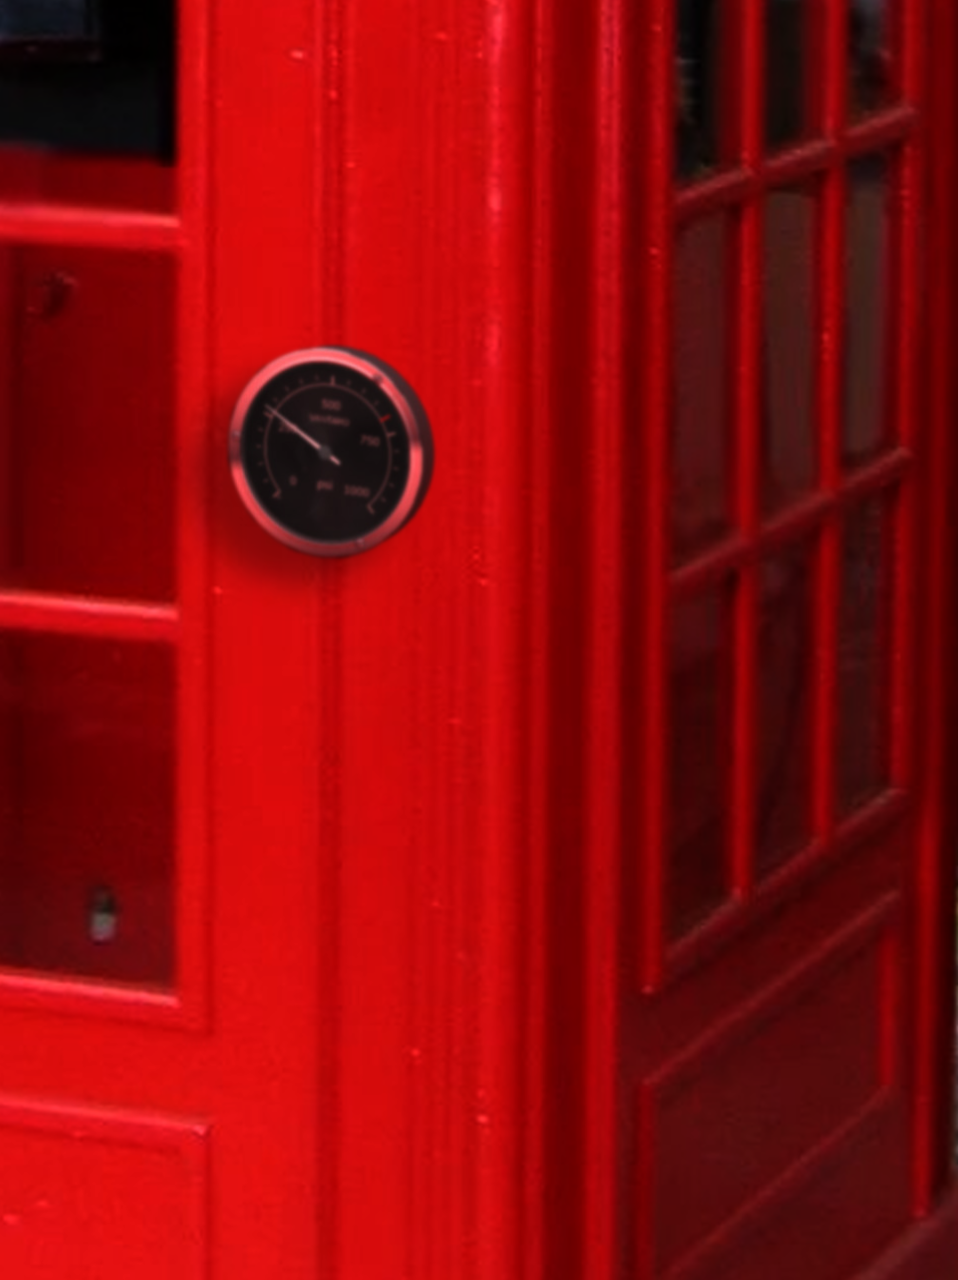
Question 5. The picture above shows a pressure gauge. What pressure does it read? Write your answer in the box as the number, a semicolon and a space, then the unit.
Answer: 275; psi
